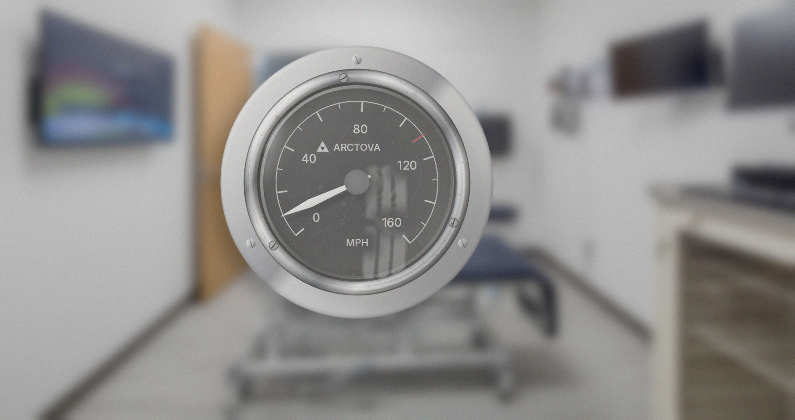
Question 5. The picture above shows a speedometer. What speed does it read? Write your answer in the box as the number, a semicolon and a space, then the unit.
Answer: 10; mph
